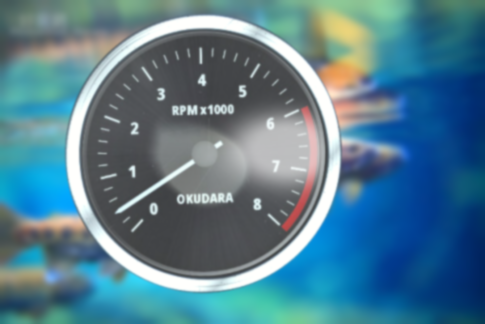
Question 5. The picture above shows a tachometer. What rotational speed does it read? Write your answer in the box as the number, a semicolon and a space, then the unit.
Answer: 400; rpm
